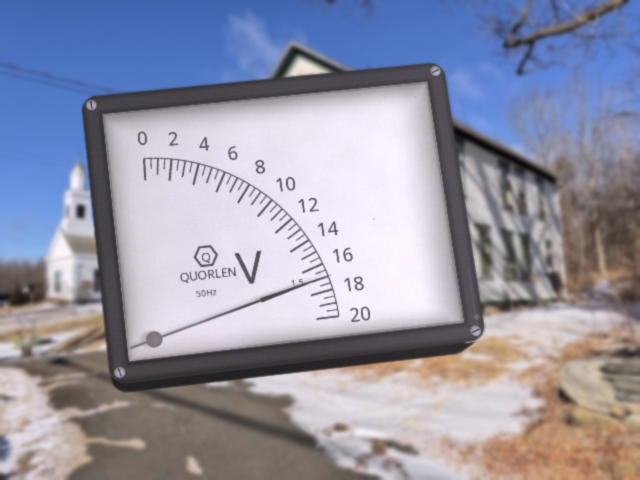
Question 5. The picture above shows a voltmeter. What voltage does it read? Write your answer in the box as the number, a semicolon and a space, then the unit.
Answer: 17; V
